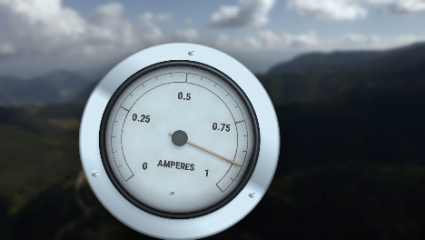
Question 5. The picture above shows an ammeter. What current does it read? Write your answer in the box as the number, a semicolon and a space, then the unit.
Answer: 0.9; A
